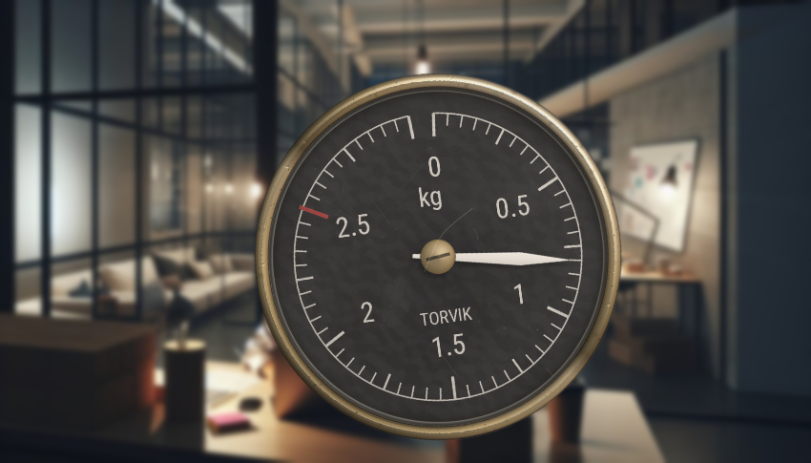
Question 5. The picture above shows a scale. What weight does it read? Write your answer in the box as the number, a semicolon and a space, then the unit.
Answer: 0.8; kg
